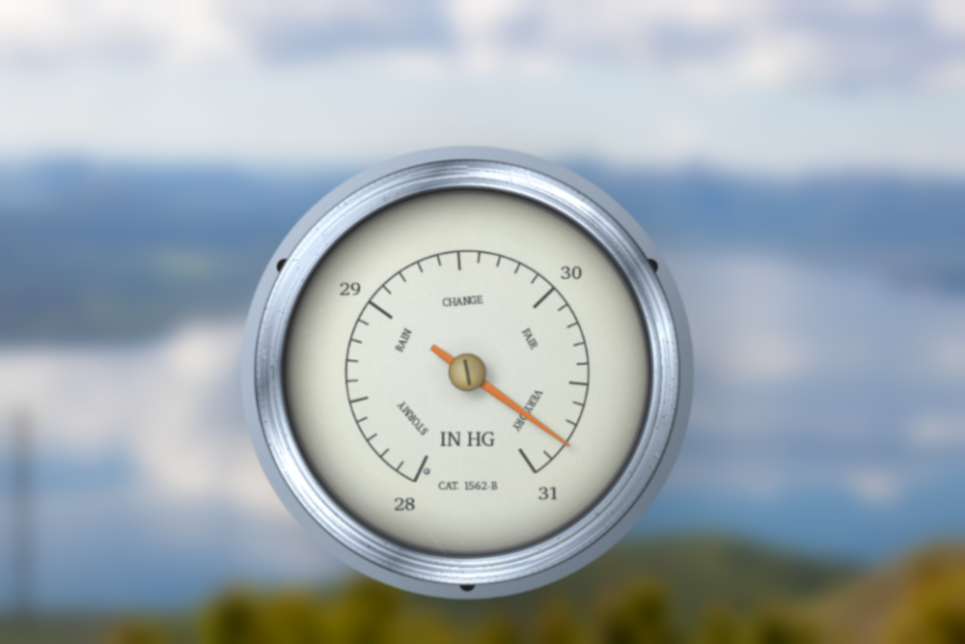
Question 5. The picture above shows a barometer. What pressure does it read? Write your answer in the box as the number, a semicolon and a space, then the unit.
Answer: 30.8; inHg
